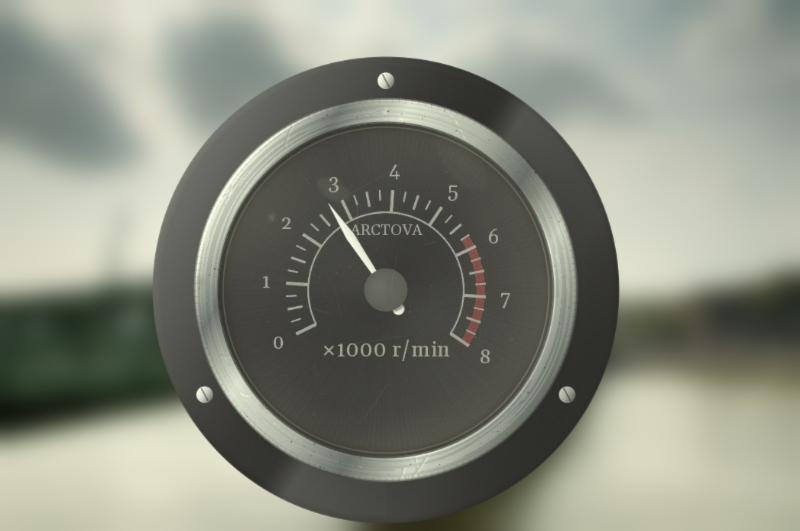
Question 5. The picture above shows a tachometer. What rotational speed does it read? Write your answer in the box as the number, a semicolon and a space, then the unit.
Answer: 2750; rpm
